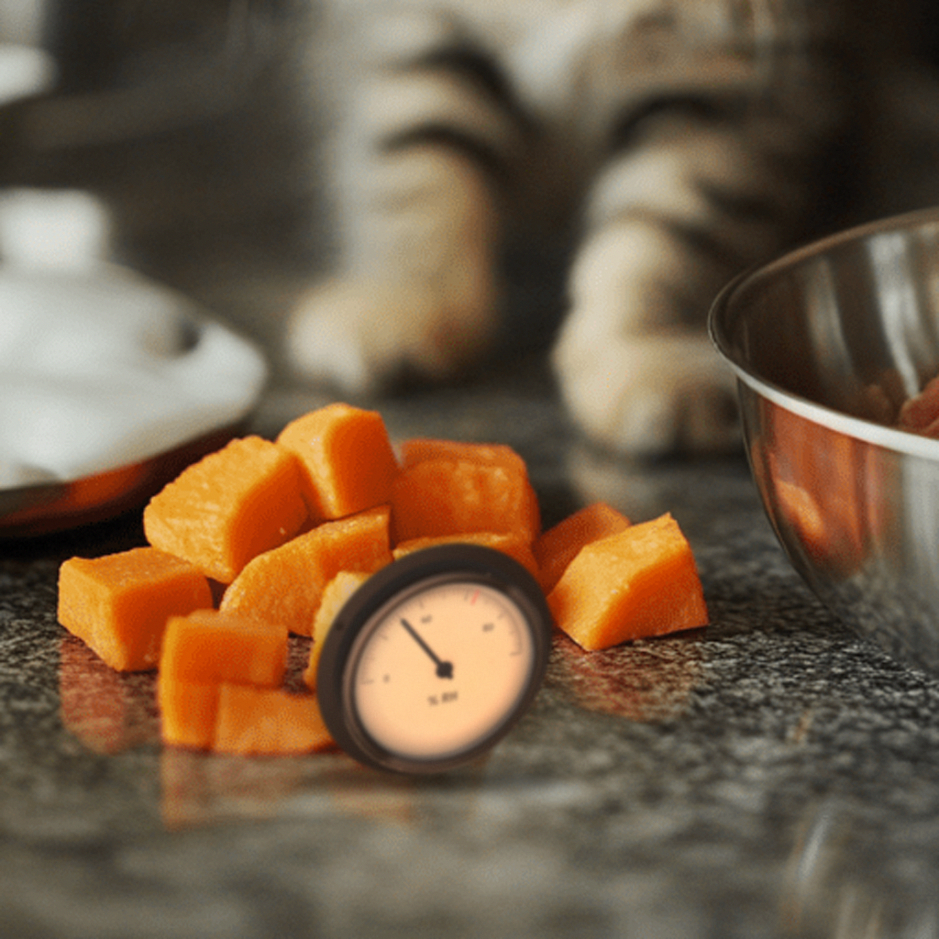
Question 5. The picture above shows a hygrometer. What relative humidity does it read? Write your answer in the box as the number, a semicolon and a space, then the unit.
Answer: 30; %
